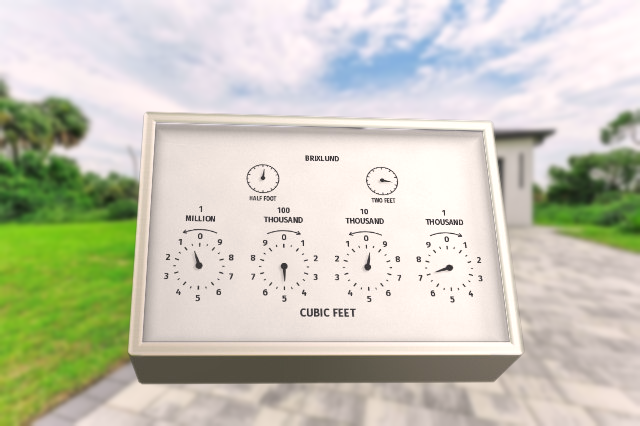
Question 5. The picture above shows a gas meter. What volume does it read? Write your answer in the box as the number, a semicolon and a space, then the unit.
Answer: 49700; ft³
